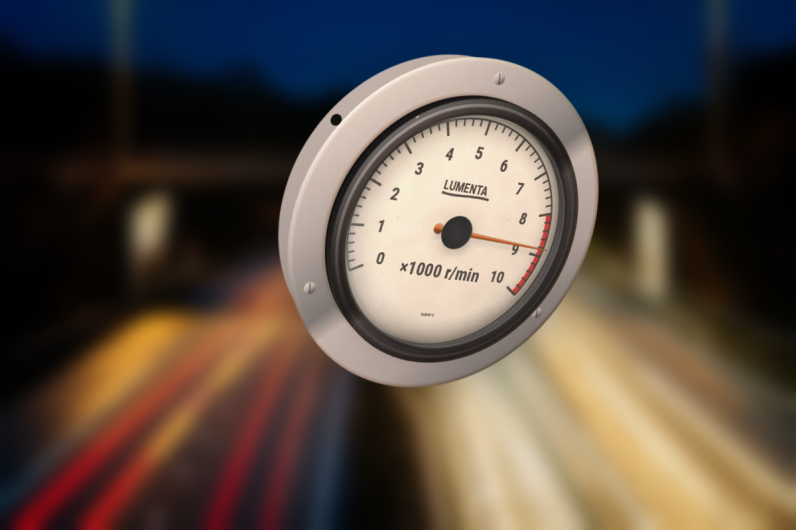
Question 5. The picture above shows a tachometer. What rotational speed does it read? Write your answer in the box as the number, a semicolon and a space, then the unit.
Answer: 8800; rpm
